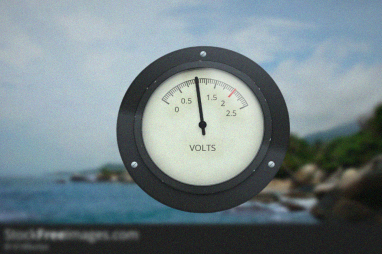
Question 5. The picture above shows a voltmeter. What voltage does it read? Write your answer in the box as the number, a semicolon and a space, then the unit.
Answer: 1; V
